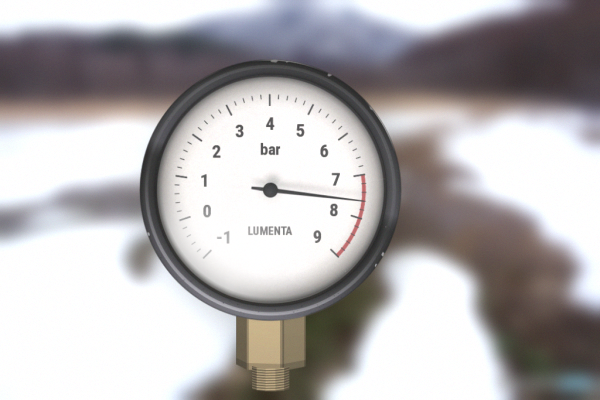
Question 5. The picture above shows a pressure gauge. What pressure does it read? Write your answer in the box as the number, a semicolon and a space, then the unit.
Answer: 7.6; bar
